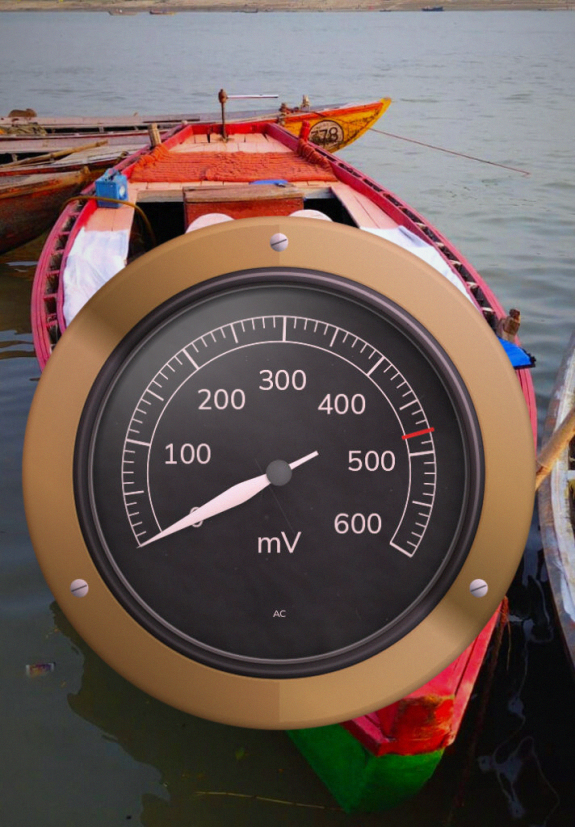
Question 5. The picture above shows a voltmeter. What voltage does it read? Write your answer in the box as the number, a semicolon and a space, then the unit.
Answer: 0; mV
